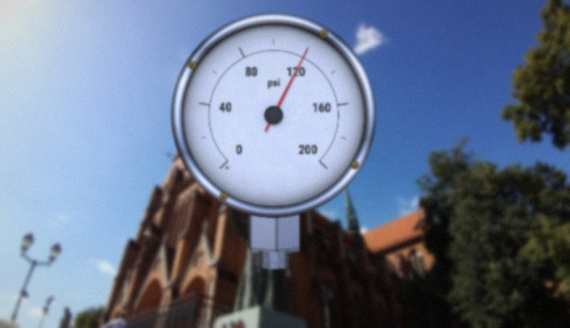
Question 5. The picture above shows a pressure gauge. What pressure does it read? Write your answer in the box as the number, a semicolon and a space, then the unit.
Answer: 120; psi
